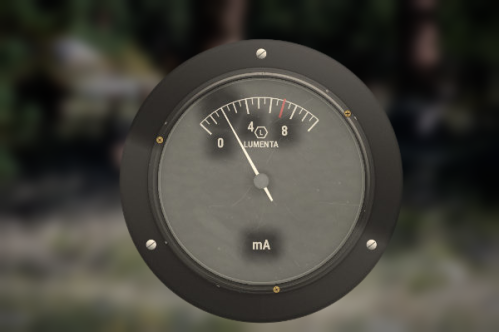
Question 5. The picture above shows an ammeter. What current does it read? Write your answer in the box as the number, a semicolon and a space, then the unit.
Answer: 2; mA
